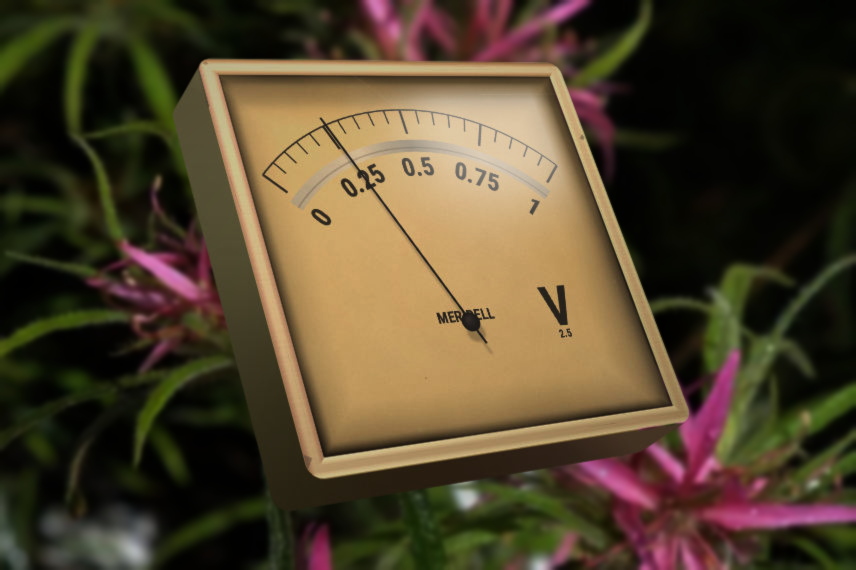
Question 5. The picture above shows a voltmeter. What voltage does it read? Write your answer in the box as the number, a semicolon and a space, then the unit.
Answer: 0.25; V
